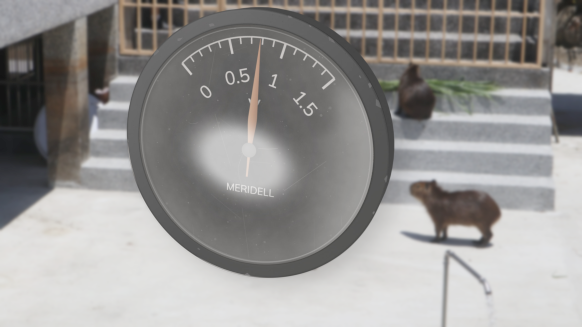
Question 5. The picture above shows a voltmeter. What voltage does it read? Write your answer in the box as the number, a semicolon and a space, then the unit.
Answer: 0.8; V
